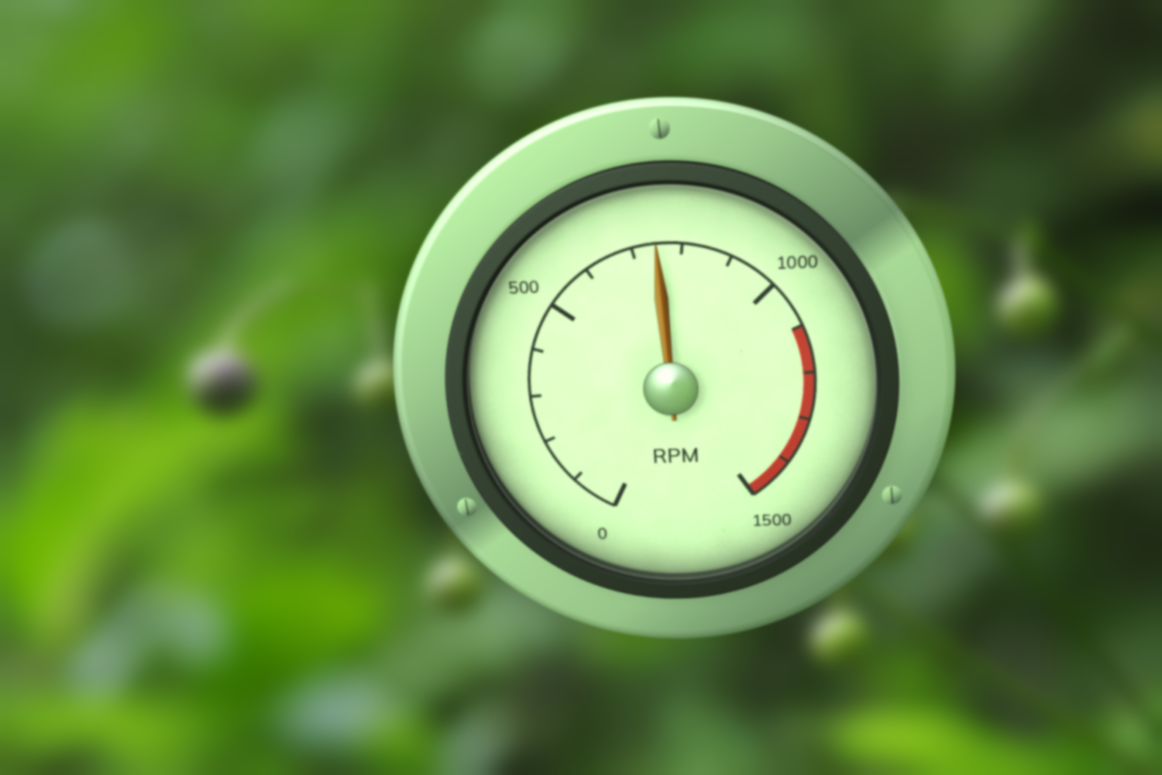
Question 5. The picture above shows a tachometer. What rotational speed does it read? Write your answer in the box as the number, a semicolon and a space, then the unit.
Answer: 750; rpm
